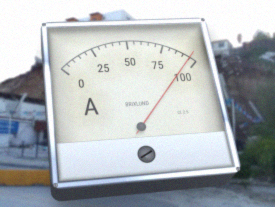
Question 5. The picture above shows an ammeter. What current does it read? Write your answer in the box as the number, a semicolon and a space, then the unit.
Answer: 95; A
